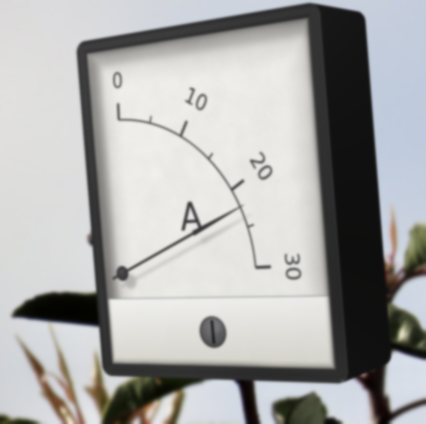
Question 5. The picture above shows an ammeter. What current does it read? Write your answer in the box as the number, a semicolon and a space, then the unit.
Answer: 22.5; A
